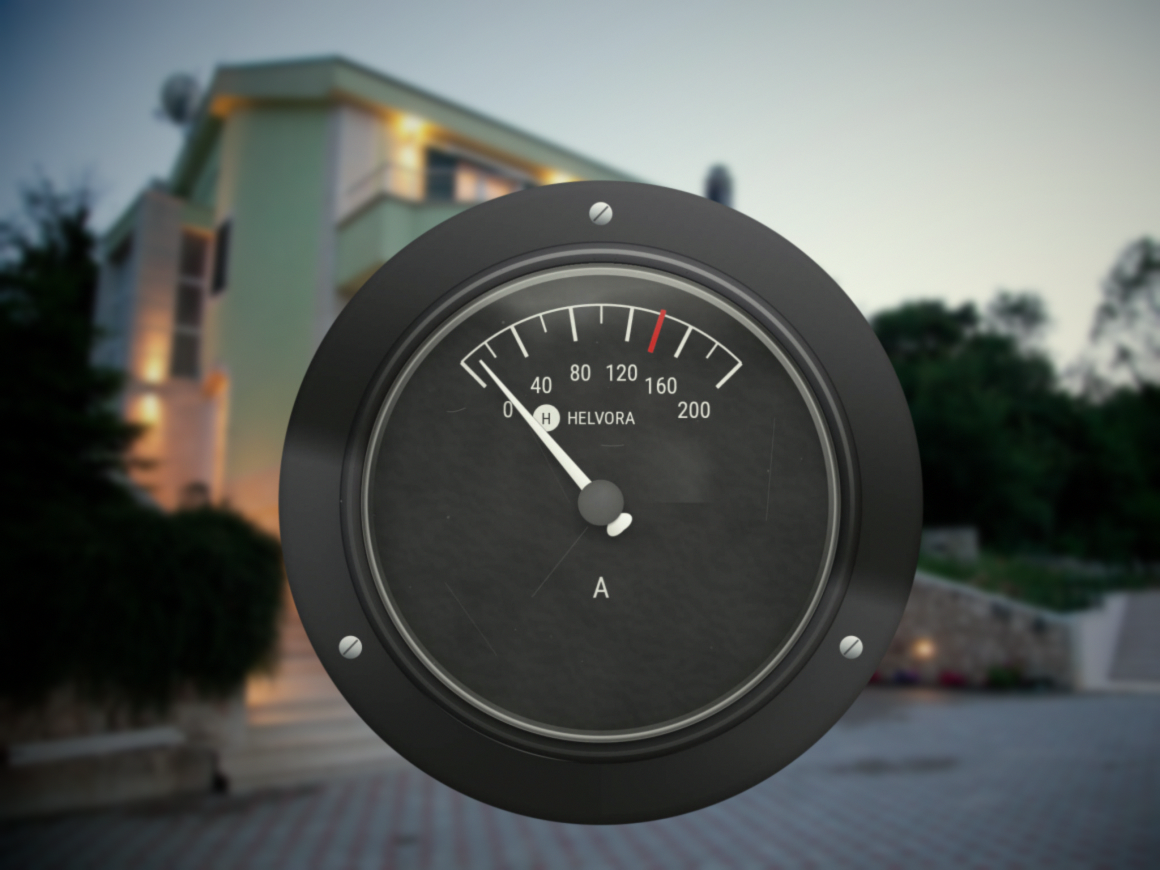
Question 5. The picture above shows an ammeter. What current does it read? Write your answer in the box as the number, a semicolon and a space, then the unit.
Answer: 10; A
